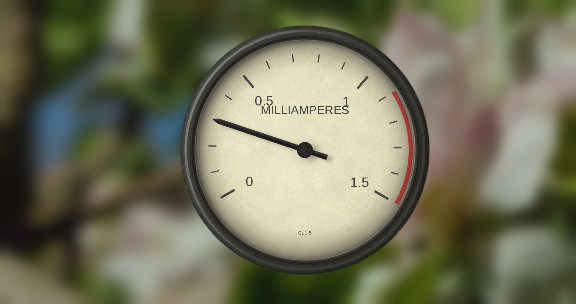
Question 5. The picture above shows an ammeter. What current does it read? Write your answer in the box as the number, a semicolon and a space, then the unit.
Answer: 0.3; mA
